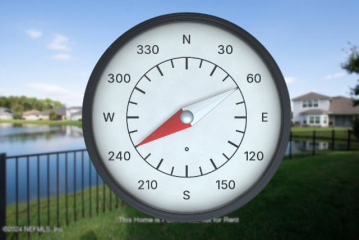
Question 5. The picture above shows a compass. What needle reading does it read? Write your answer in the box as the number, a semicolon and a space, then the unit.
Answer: 240; °
